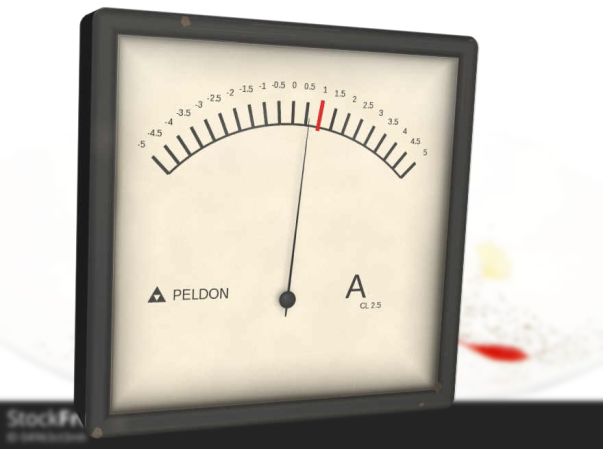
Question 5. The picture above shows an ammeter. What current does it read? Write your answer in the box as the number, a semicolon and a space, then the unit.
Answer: 0.5; A
